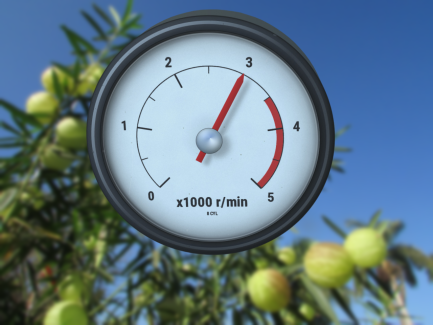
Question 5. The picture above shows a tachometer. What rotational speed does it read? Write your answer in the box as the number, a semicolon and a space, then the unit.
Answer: 3000; rpm
